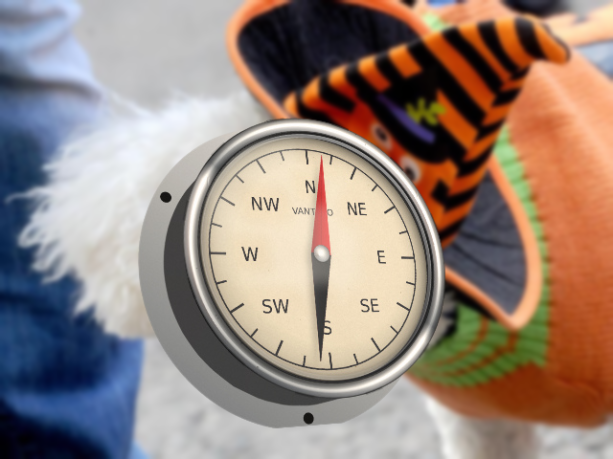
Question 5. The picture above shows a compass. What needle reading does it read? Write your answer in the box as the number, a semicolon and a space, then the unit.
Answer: 7.5; °
